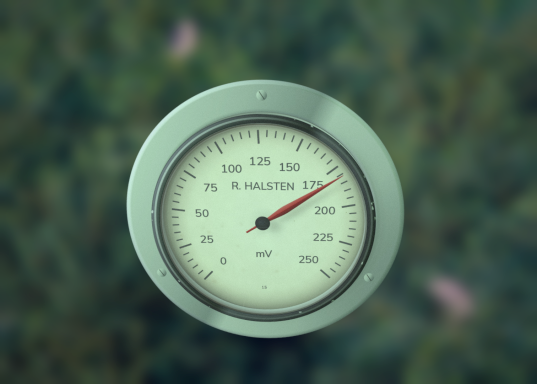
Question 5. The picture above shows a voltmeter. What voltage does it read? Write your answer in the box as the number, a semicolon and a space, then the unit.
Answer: 180; mV
